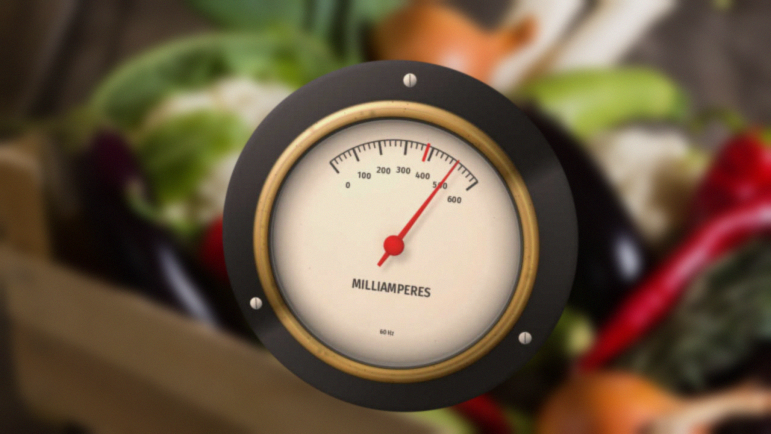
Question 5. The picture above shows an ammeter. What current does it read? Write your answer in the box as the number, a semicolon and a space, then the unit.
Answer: 500; mA
